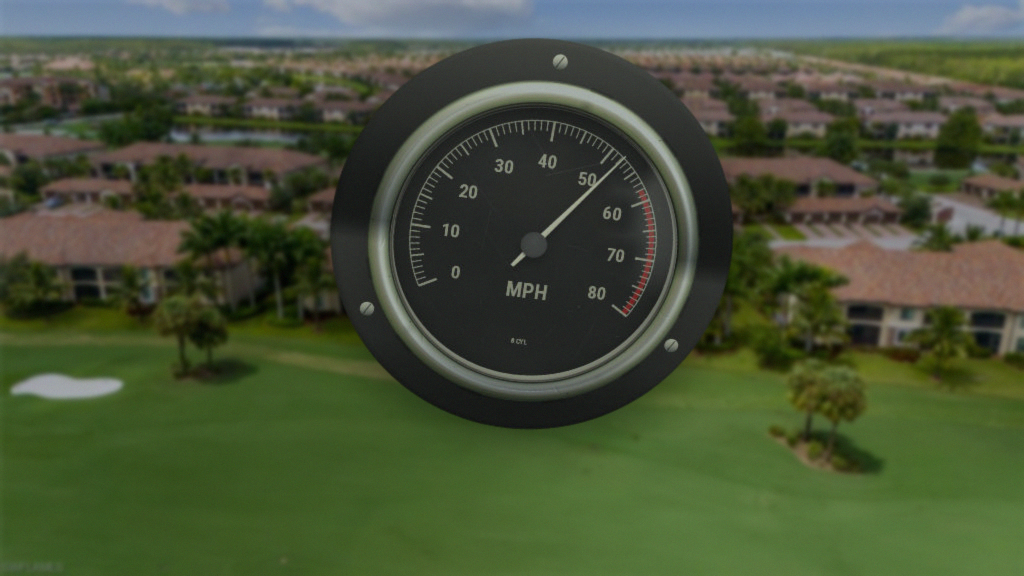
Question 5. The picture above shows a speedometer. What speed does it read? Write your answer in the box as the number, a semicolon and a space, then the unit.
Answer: 52; mph
